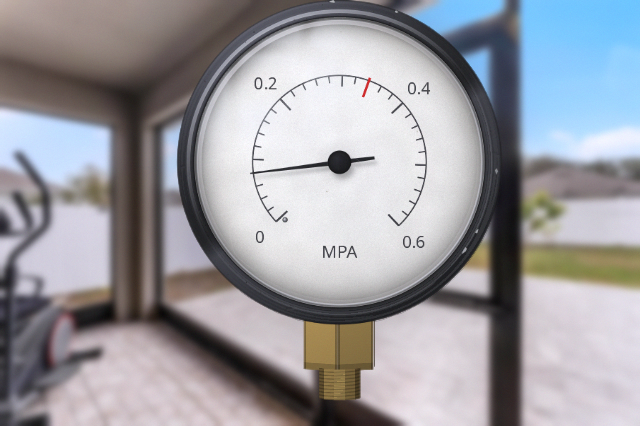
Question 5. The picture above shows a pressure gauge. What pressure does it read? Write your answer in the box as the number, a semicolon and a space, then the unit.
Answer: 0.08; MPa
